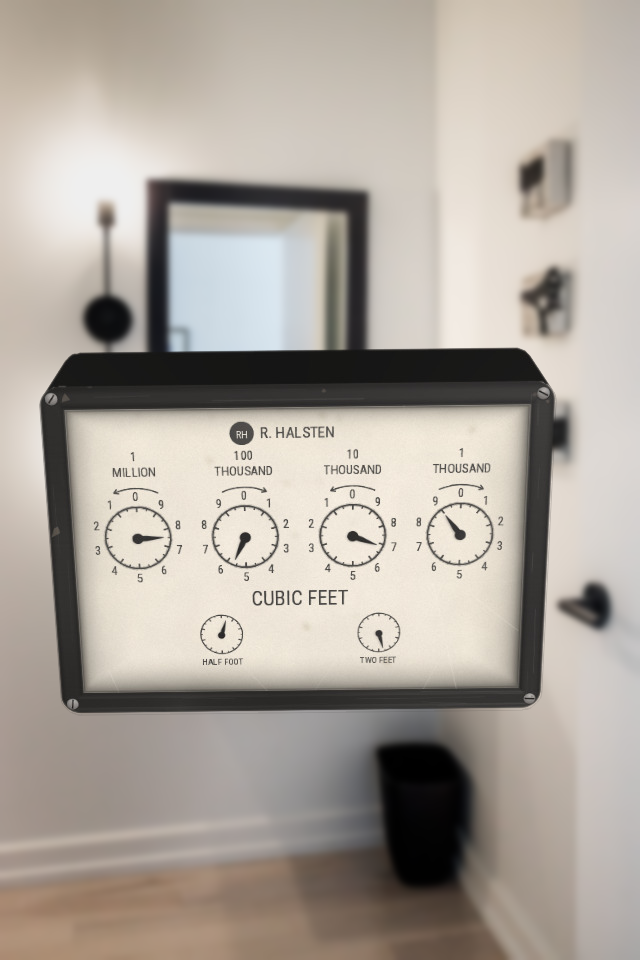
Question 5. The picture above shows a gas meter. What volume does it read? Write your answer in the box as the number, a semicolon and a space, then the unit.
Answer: 756900; ft³
